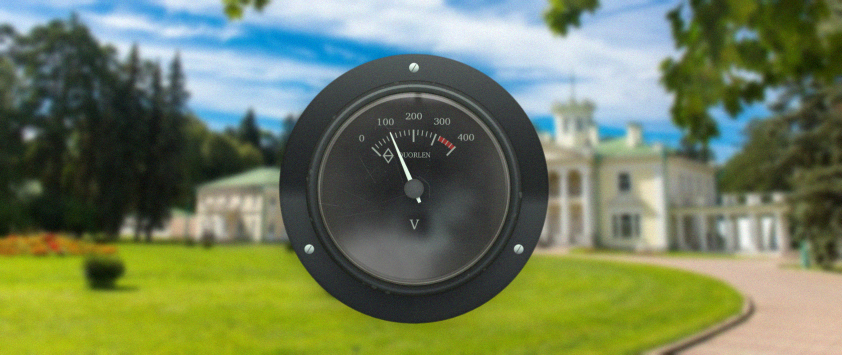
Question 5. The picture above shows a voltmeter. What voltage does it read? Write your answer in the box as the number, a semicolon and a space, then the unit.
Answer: 100; V
